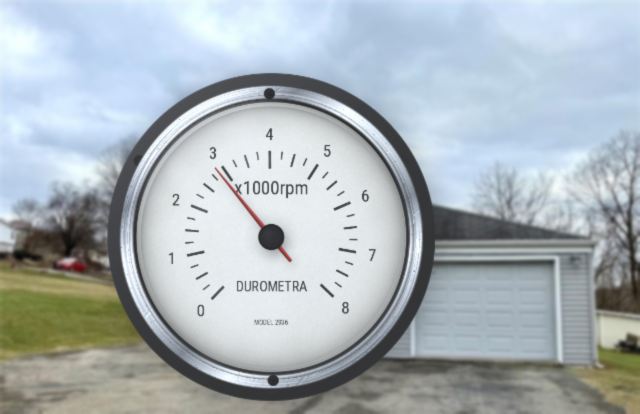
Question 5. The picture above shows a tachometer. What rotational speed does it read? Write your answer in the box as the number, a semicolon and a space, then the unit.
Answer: 2875; rpm
